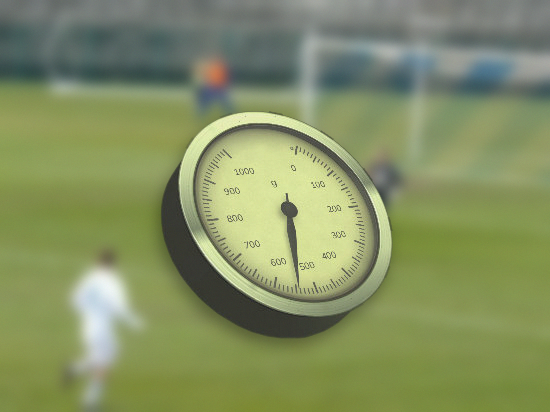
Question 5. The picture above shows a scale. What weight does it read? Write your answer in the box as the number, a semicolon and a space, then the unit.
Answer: 550; g
